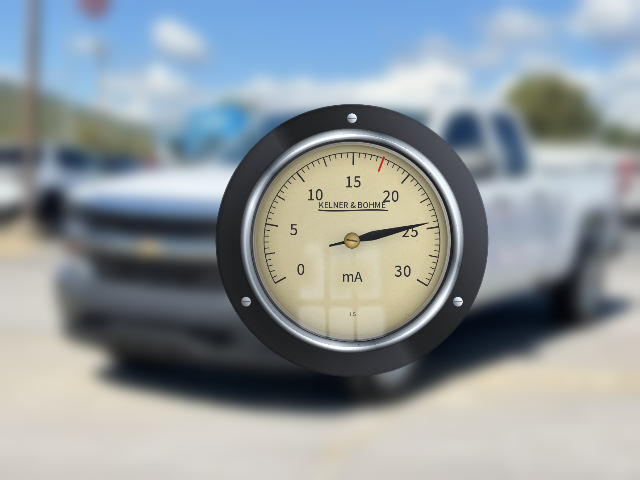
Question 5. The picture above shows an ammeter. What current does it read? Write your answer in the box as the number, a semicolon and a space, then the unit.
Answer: 24.5; mA
